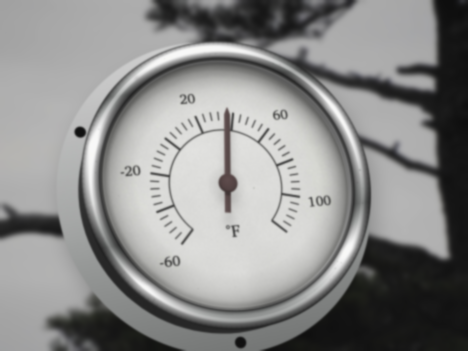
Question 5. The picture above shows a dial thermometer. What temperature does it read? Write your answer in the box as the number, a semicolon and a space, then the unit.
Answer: 36; °F
